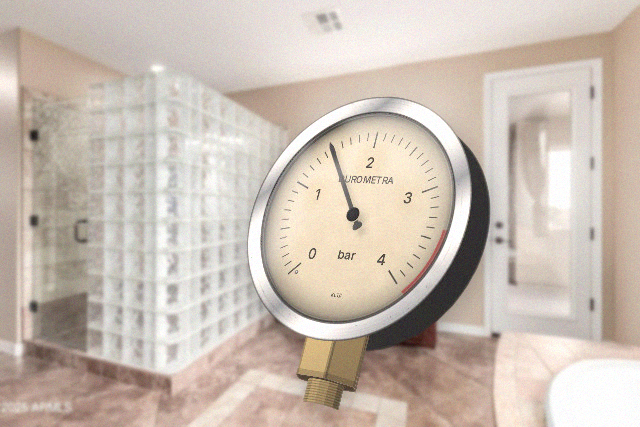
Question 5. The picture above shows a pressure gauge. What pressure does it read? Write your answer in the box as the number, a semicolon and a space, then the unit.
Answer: 1.5; bar
